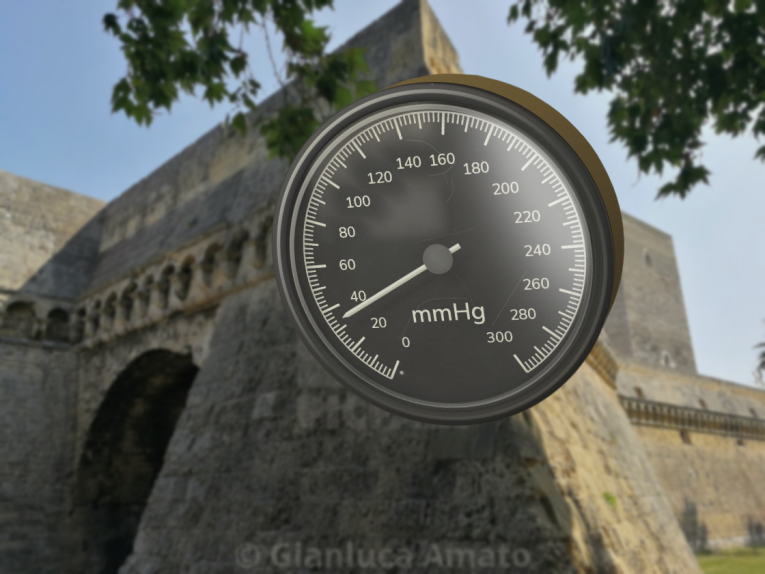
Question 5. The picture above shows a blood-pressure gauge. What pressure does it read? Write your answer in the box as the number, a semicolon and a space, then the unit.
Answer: 34; mmHg
